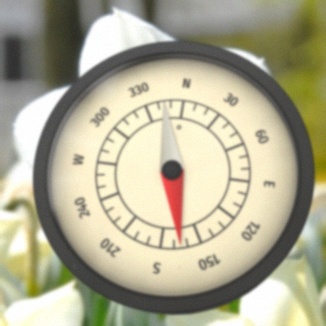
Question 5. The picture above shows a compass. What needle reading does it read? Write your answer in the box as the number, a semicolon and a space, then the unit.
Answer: 165; °
